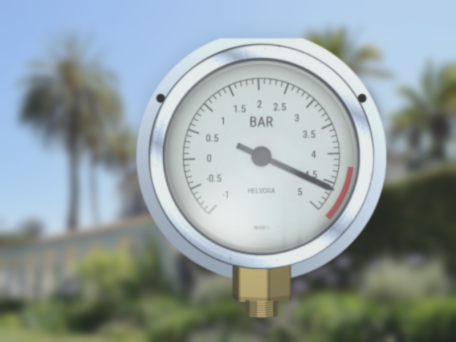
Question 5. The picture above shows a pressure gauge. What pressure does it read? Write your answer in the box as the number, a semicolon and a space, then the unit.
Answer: 4.6; bar
